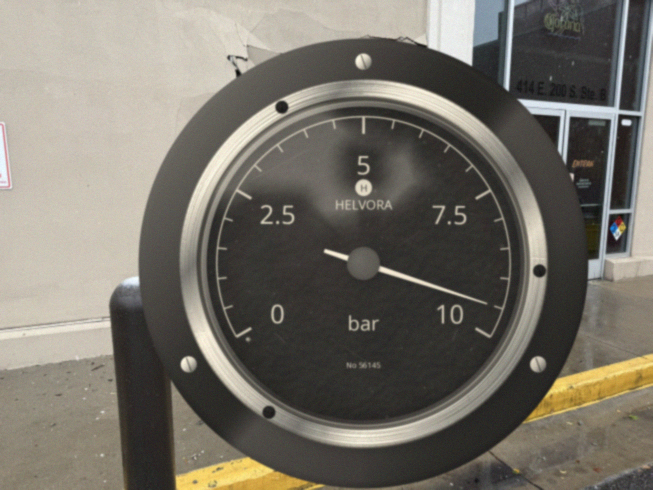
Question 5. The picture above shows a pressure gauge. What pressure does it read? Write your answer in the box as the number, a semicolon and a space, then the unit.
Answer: 9.5; bar
